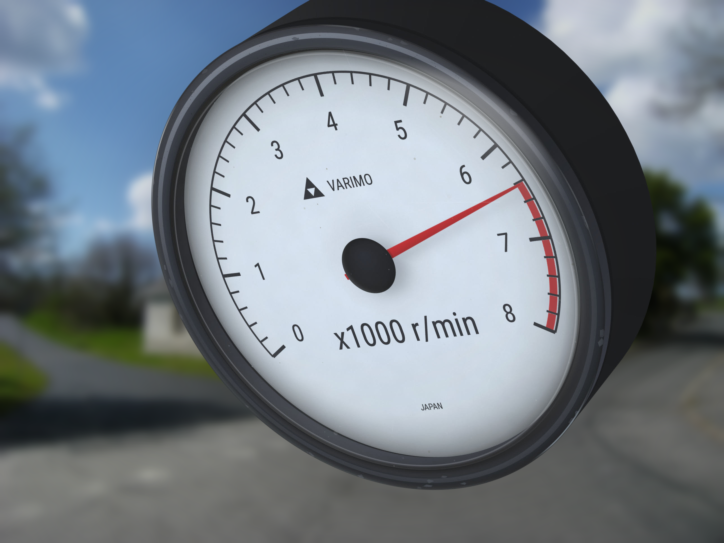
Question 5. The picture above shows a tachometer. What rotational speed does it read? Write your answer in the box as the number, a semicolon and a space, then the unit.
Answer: 6400; rpm
